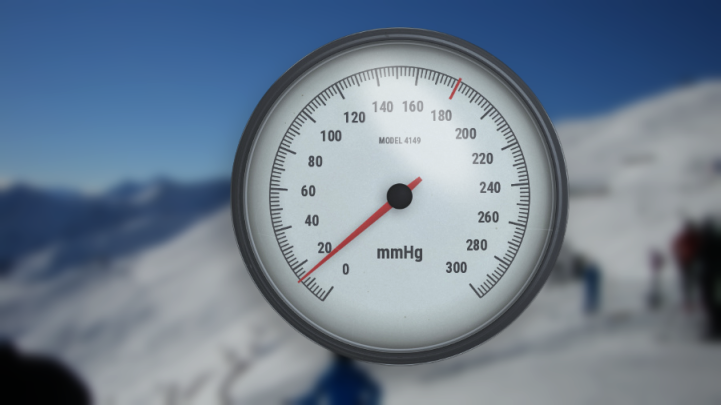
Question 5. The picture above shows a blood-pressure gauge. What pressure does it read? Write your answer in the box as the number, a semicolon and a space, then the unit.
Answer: 14; mmHg
